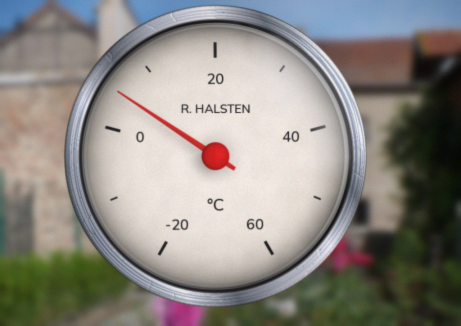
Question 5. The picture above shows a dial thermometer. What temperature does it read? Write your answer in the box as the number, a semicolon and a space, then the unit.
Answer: 5; °C
